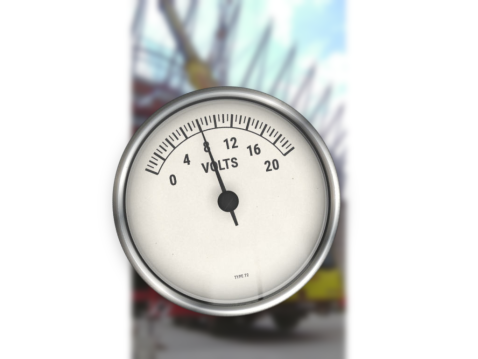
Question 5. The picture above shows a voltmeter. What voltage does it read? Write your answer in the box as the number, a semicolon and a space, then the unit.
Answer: 8; V
